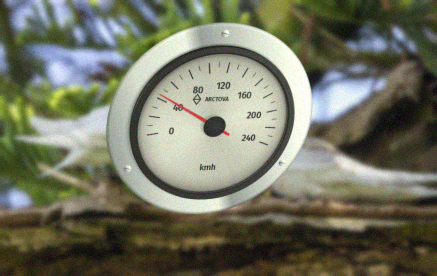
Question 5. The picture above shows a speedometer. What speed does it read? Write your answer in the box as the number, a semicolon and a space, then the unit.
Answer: 45; km/h
